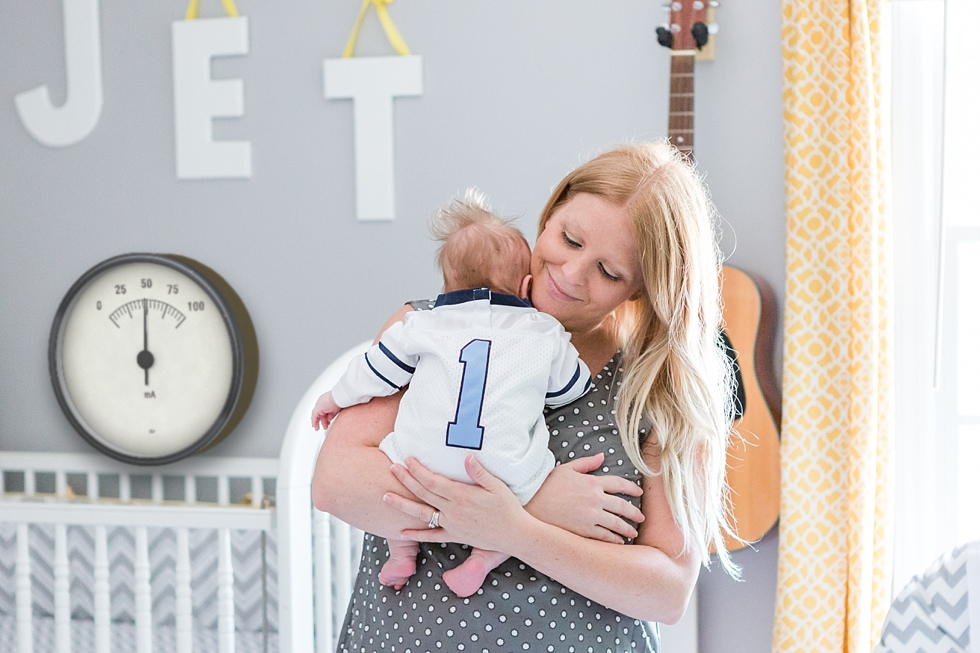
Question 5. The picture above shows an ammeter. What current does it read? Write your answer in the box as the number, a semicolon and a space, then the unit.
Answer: 50; mA
